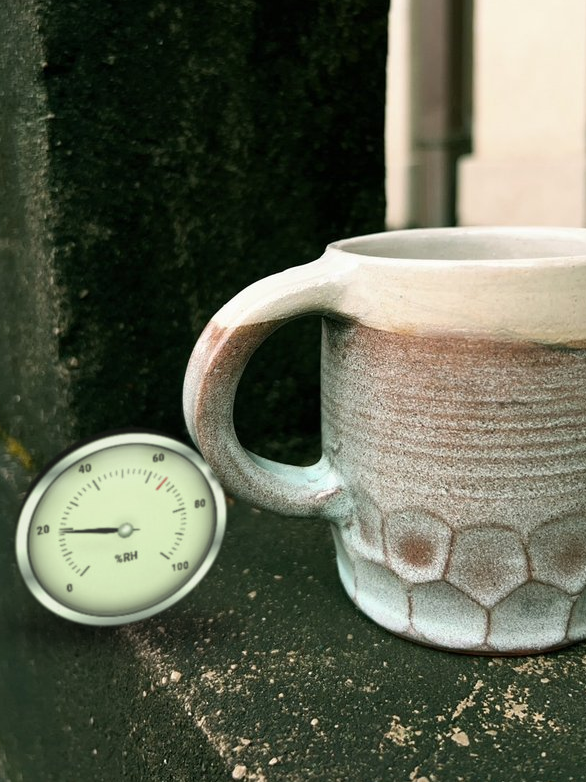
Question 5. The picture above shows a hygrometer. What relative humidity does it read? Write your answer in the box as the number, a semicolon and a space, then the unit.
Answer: 20; %
